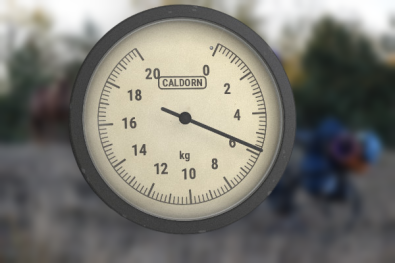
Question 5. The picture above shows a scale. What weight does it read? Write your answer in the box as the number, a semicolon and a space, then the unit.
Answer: 5.8; kg
